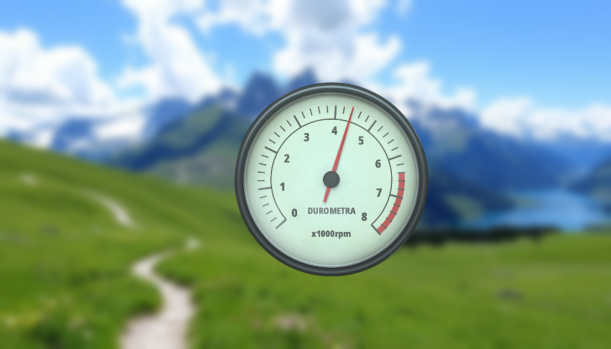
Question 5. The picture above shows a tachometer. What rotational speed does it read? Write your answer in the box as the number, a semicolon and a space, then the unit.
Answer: 4400; rpm
